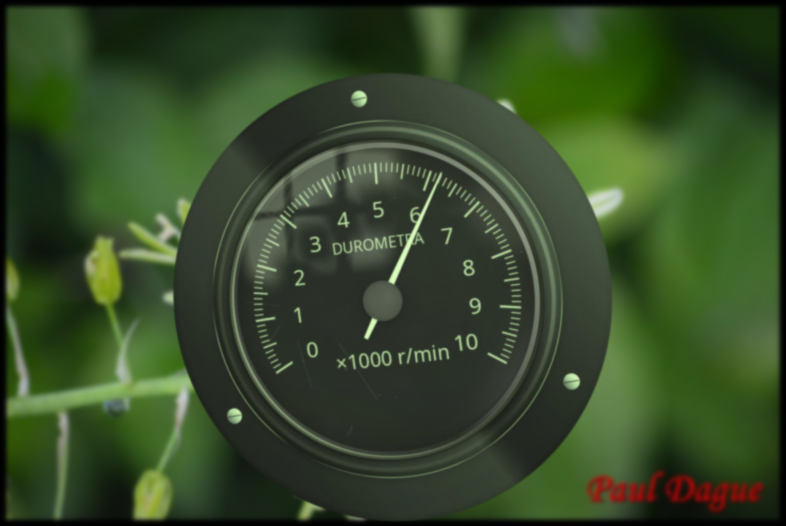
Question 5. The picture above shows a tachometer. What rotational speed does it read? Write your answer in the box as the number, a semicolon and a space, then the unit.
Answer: 6200; rpm
